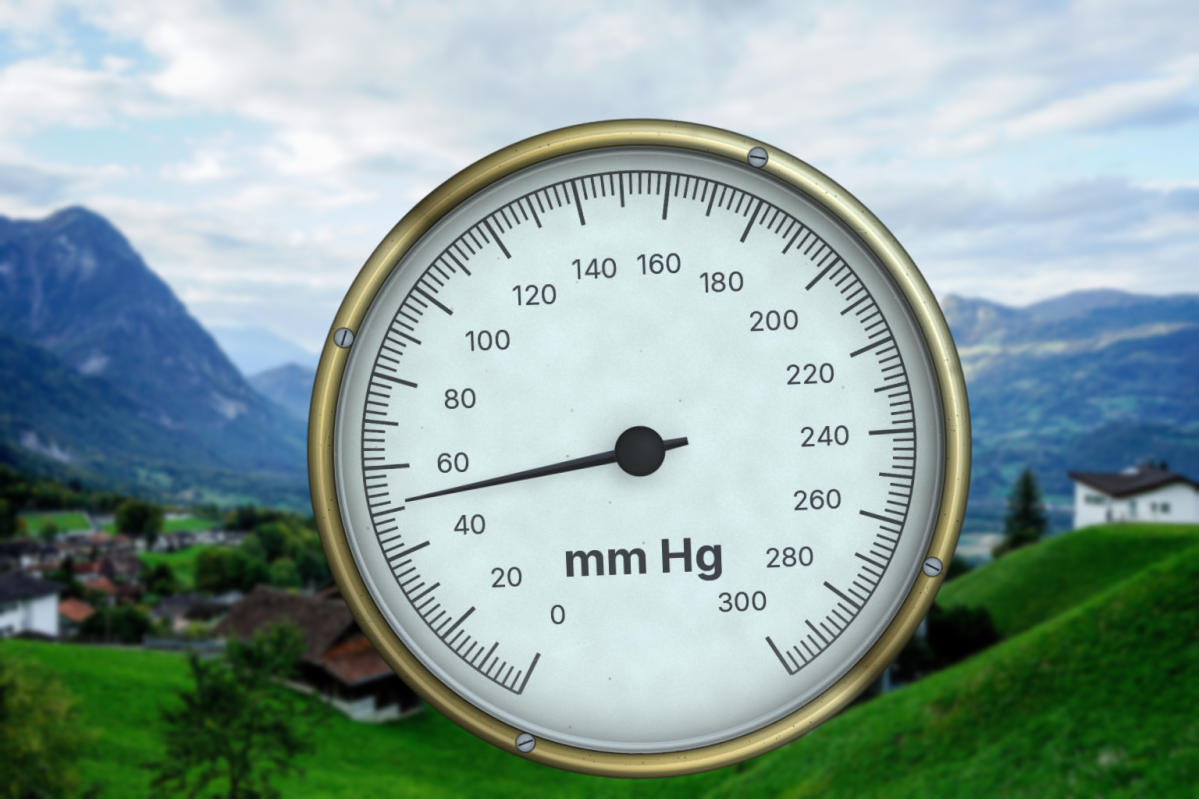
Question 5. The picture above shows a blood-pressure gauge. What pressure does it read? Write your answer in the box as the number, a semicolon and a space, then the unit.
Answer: 52; mmHg
